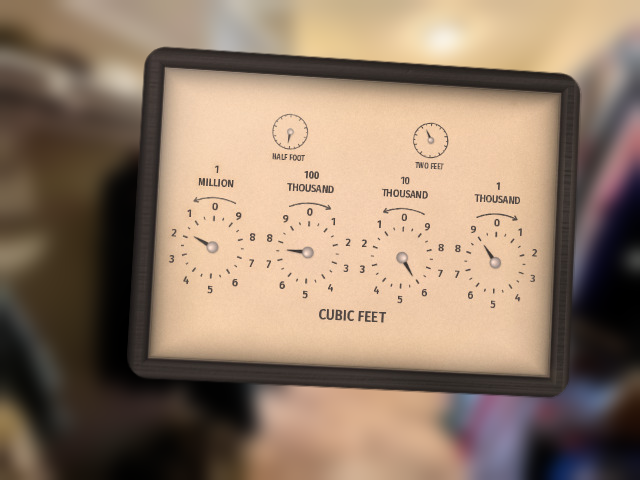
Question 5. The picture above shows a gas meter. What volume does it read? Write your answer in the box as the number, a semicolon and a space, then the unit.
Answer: 175900; ft³
